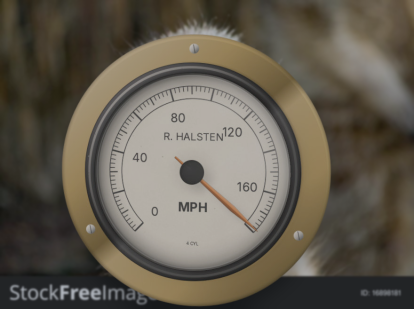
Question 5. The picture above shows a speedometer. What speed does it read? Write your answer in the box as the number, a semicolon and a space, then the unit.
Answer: 178; mph
